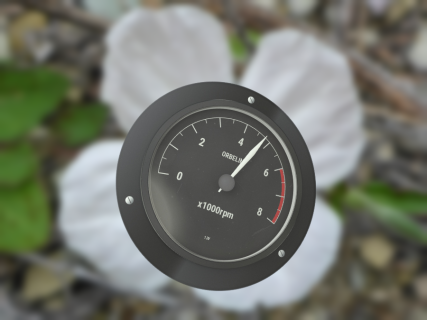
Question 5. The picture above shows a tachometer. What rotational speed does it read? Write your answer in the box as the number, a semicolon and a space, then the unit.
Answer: 4750; rpm
